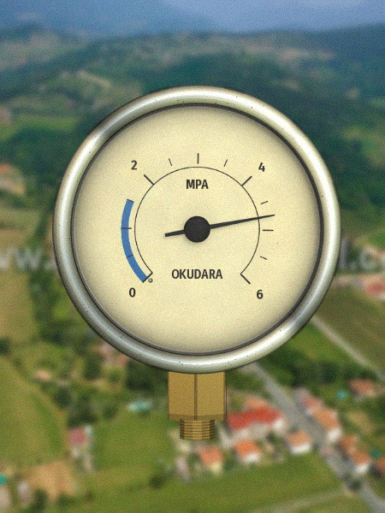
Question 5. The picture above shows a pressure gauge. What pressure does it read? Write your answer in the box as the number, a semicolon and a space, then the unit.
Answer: 4.75; MPa
